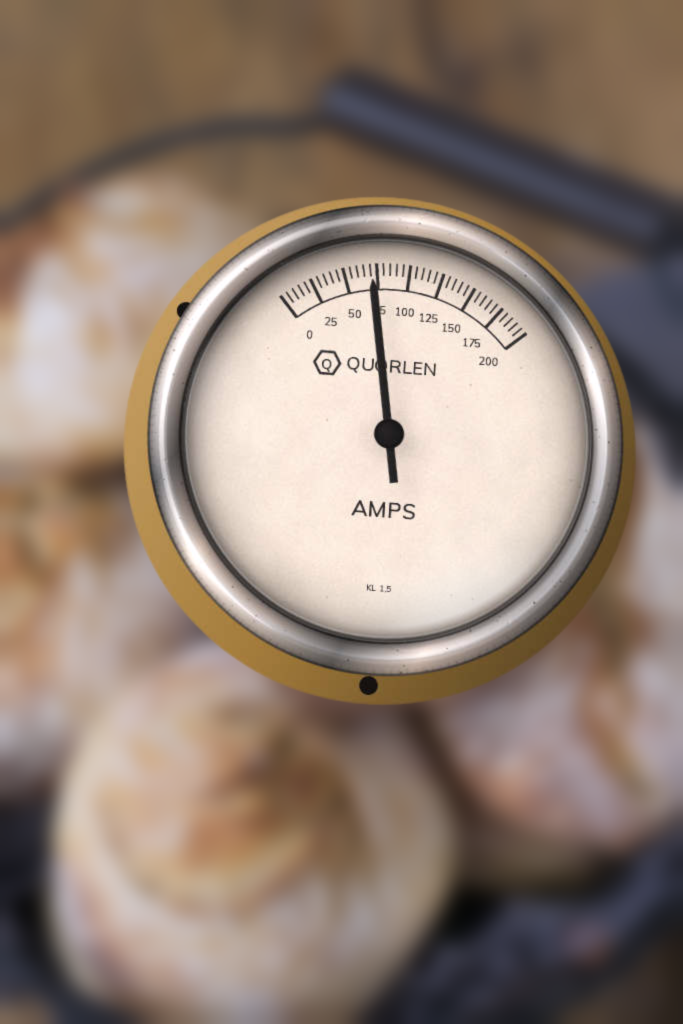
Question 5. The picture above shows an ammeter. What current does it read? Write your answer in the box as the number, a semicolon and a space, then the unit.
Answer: 70; A
